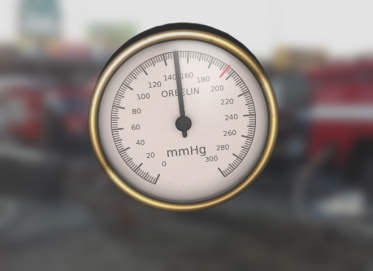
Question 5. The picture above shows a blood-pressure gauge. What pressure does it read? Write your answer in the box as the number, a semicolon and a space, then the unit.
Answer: 150; mmHg
